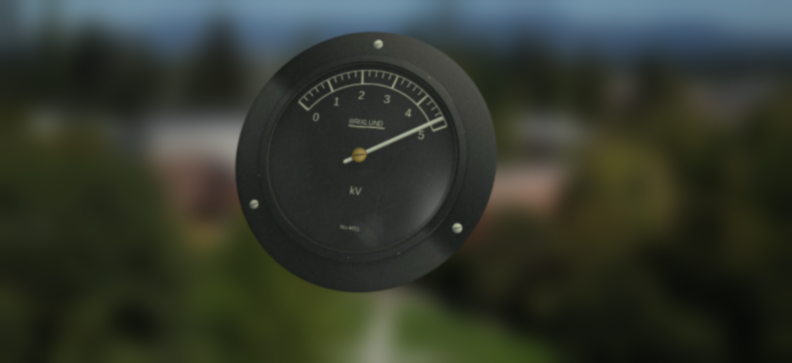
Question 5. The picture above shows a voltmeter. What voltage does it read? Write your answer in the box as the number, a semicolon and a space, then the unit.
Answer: 4.8; kV
